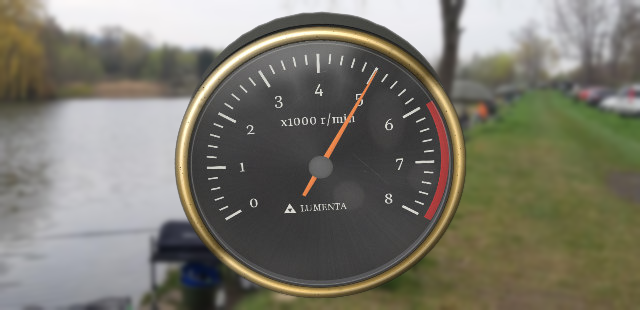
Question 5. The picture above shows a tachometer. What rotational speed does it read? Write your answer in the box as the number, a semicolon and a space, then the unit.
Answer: 5000; rpm
